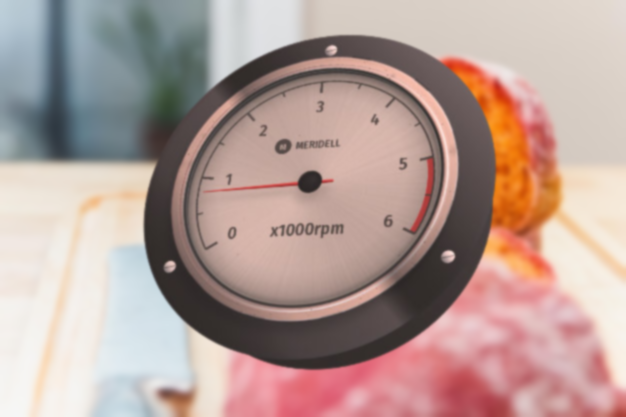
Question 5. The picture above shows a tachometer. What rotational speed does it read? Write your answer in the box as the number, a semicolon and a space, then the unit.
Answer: 750; rpm
